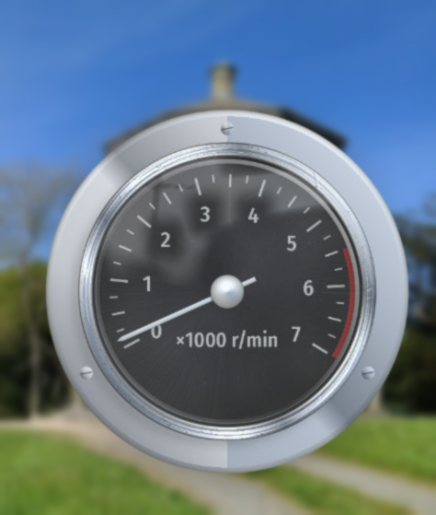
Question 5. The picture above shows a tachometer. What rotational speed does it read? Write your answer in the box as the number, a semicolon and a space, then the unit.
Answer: 125; rpm
